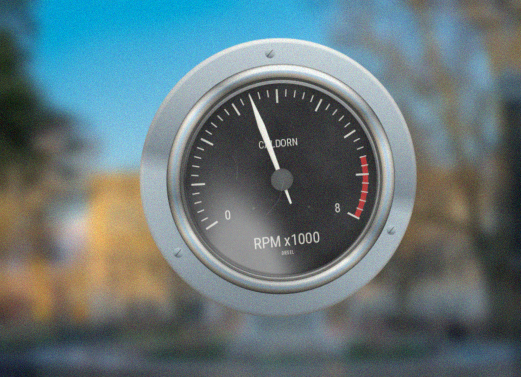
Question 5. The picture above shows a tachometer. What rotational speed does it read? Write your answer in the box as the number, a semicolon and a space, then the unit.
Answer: 3400; rpm
